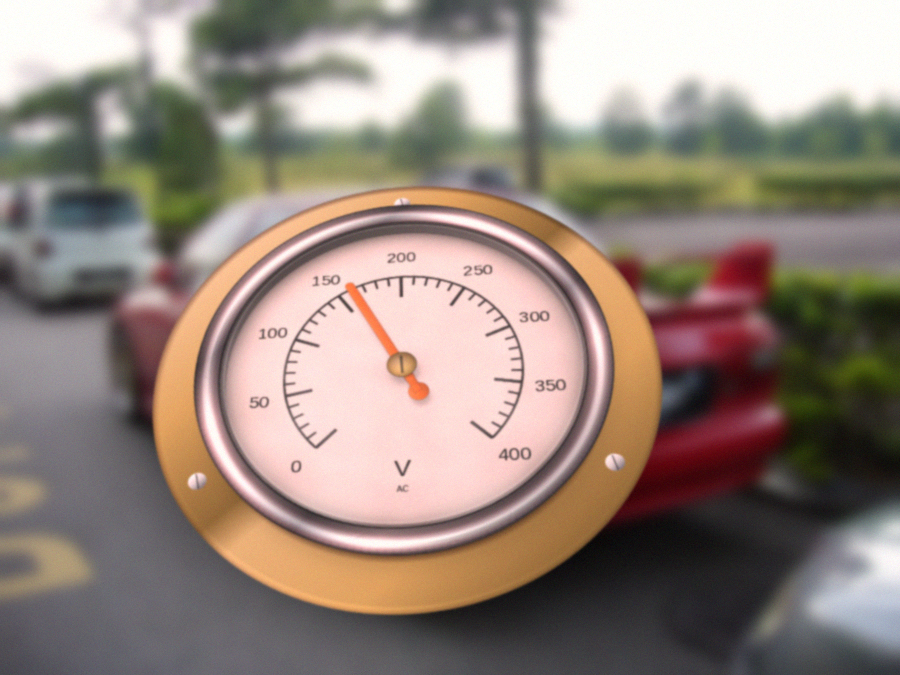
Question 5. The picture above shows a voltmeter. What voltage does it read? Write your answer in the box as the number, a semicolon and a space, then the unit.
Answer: 160; V
